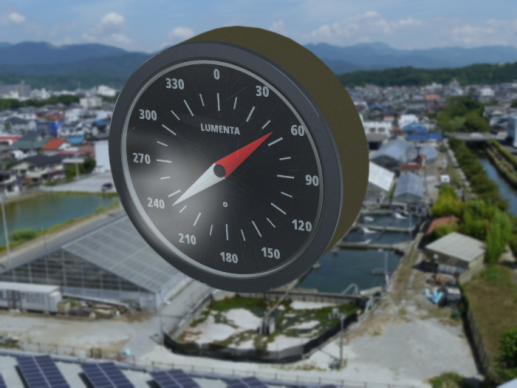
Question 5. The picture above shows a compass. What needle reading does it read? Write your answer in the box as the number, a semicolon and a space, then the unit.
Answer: 52.5; °
